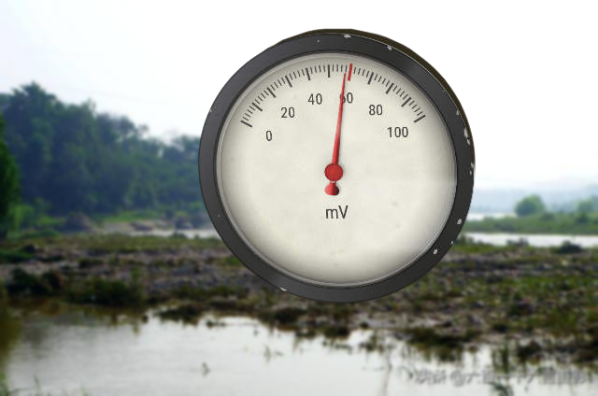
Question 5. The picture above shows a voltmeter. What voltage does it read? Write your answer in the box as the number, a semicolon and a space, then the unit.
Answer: 58; mV
